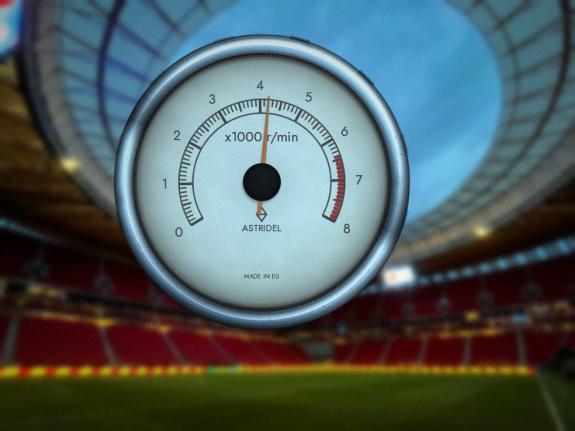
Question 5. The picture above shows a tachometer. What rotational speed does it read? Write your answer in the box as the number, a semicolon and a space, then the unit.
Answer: 4200; rpm
